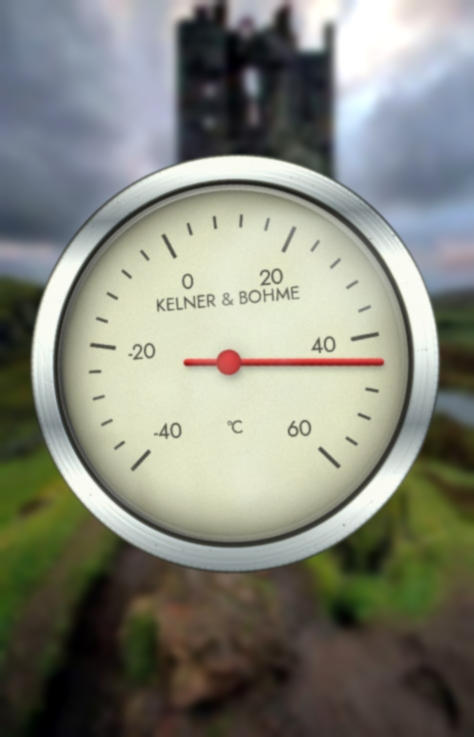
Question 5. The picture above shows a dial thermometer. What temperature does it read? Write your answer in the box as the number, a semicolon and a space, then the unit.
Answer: 44; °C
